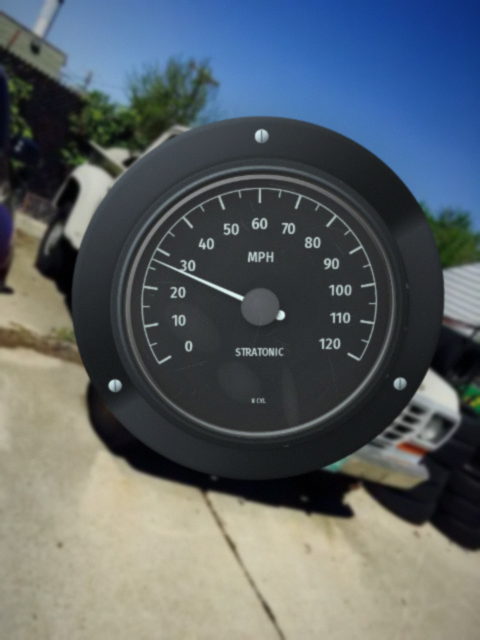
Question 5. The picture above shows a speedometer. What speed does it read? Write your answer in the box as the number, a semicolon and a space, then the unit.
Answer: 27.5; mph
